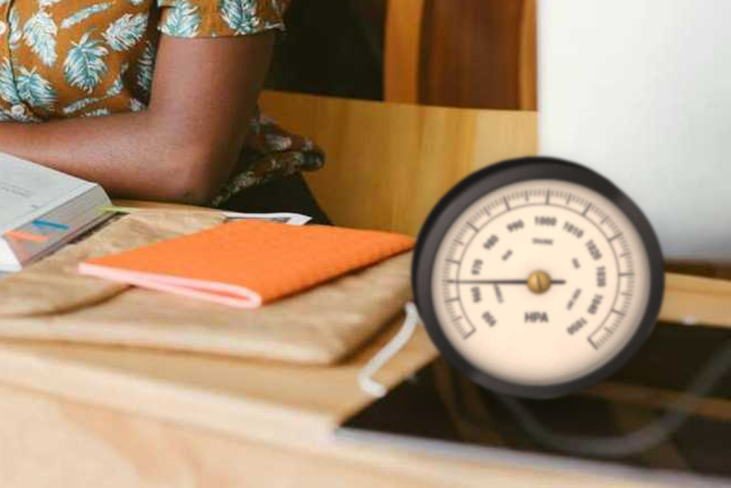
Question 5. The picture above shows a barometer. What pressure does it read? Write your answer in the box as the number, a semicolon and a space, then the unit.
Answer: 965; hPa
